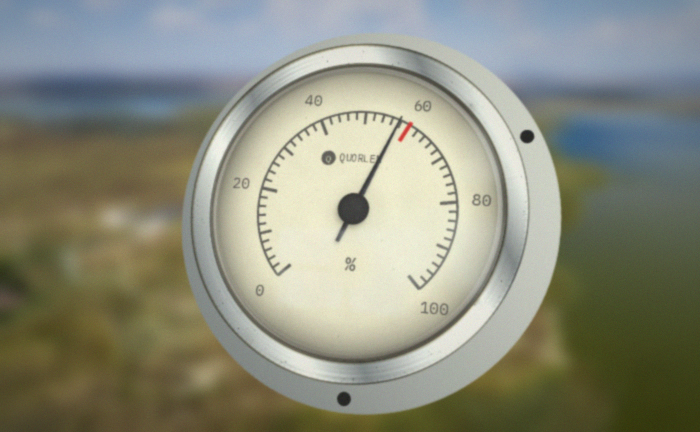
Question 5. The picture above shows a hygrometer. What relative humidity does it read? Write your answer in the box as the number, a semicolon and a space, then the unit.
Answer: 58; %
